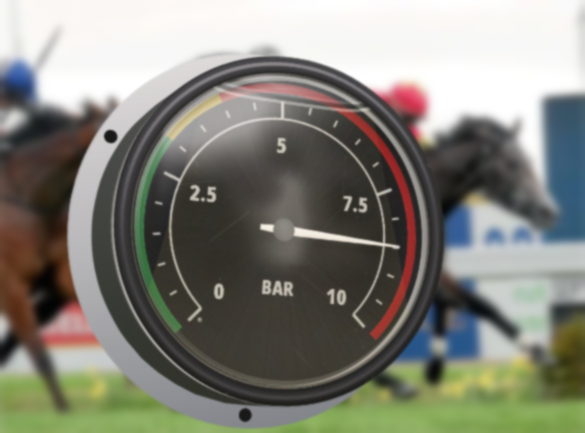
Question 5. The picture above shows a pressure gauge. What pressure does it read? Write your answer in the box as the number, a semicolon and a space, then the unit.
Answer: 8.5; bar
